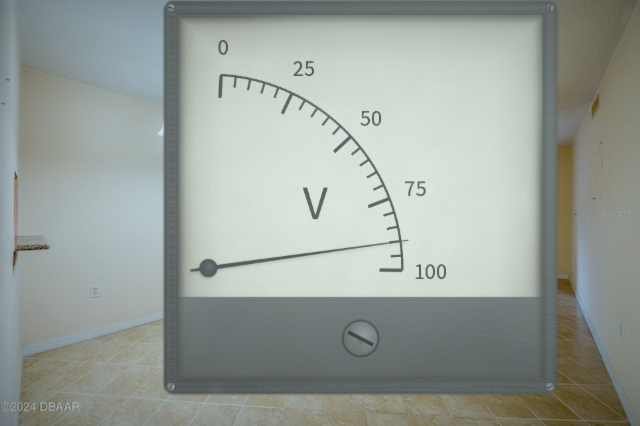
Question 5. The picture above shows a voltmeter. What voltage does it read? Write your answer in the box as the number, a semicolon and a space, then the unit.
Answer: 90; V
